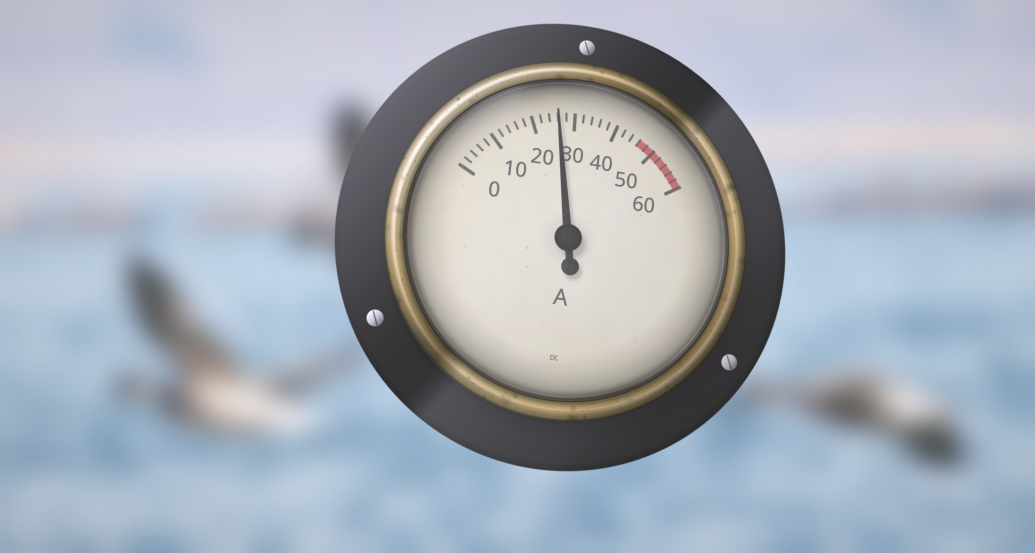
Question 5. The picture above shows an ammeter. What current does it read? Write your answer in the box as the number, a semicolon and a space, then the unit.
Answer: 26; A
